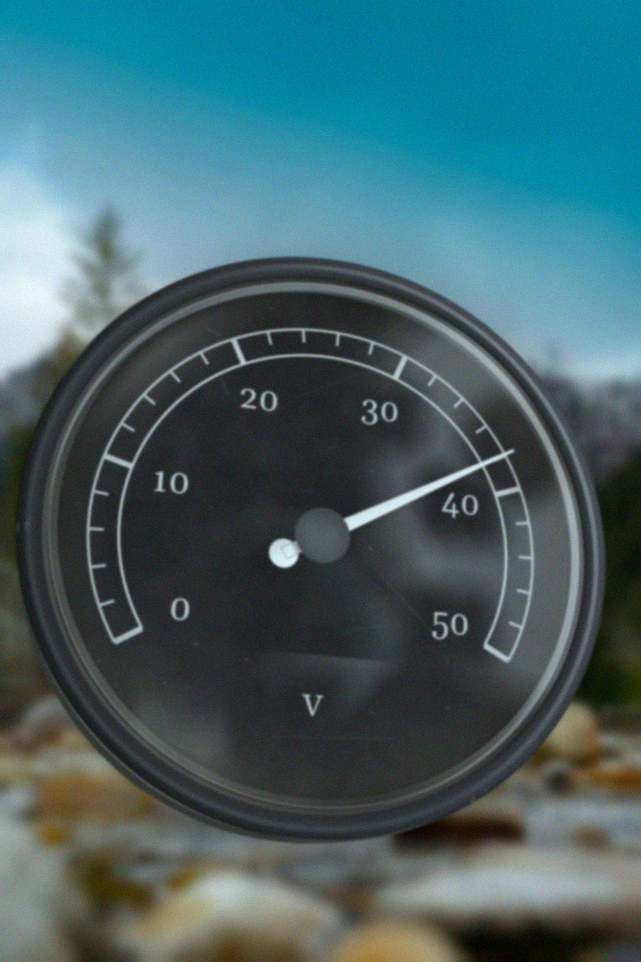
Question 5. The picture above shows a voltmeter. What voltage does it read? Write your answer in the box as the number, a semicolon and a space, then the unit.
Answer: 38; V
